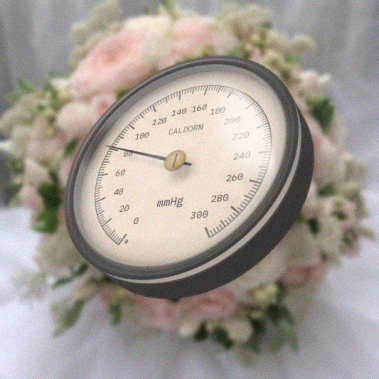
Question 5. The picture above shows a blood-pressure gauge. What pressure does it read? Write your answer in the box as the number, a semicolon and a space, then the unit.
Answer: 80; mmHg
